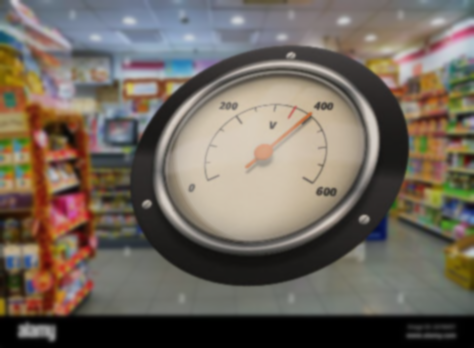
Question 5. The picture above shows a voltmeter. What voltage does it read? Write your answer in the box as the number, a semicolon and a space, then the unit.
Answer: 400; V
